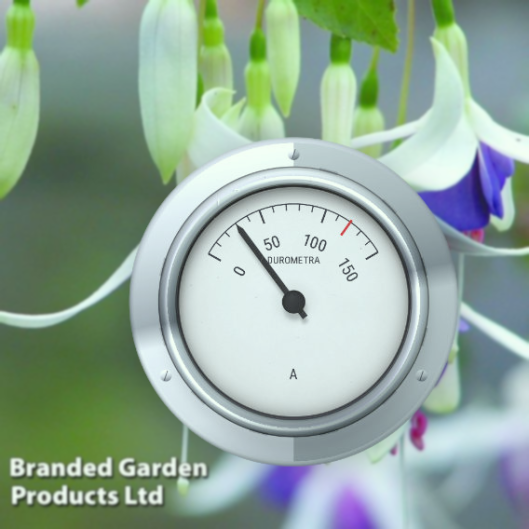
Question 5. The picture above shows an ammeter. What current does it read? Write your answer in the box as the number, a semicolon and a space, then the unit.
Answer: 30; A
